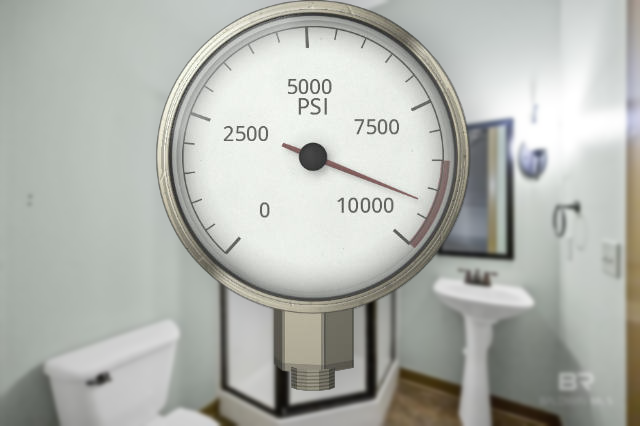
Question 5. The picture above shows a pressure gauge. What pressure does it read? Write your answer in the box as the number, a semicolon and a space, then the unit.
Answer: 9250; psi
